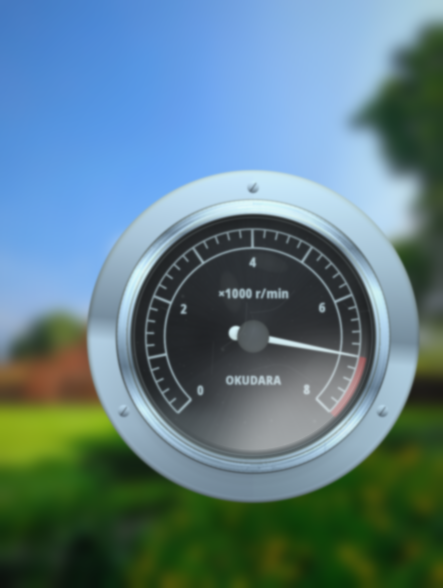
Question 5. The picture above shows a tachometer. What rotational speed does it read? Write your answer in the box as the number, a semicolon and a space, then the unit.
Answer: 7000; rpm
